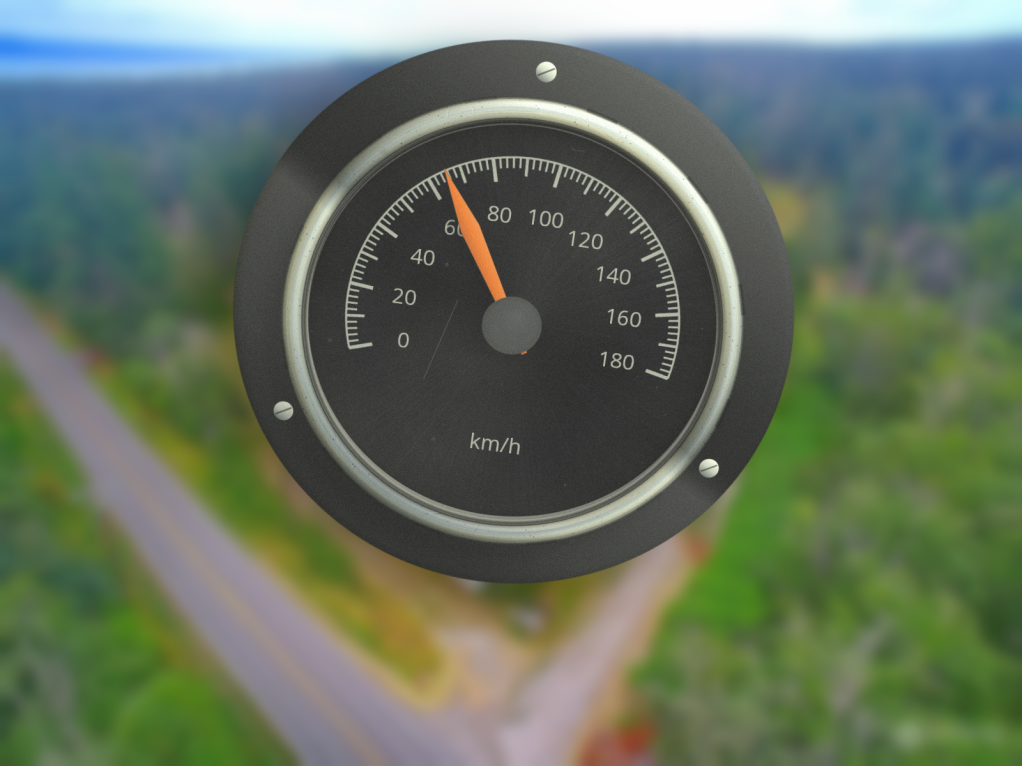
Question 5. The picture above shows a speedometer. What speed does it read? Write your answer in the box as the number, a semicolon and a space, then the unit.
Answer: 66; km/h
